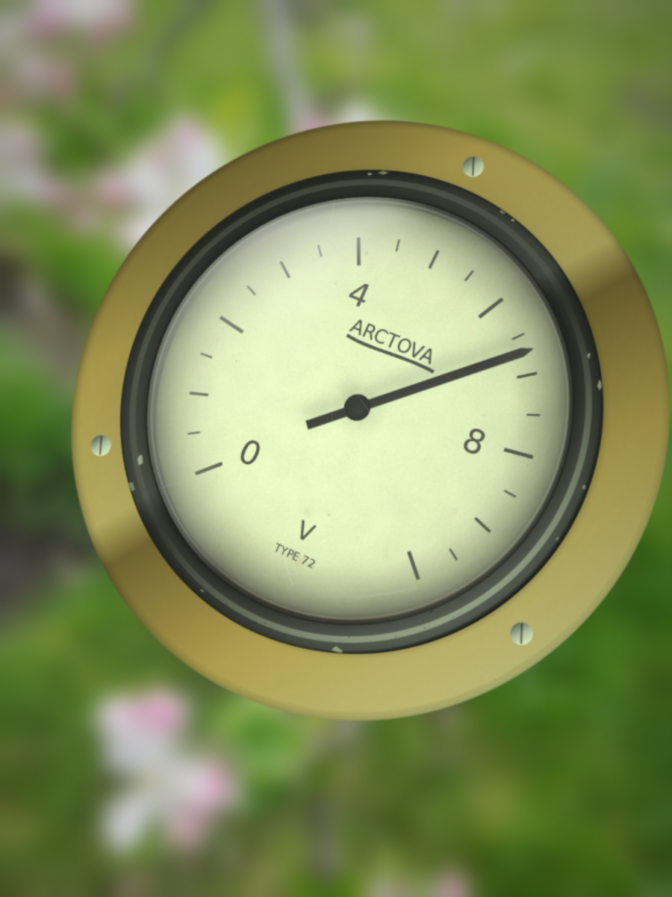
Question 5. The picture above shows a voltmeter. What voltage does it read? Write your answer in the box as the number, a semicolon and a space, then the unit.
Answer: 6.75; V
